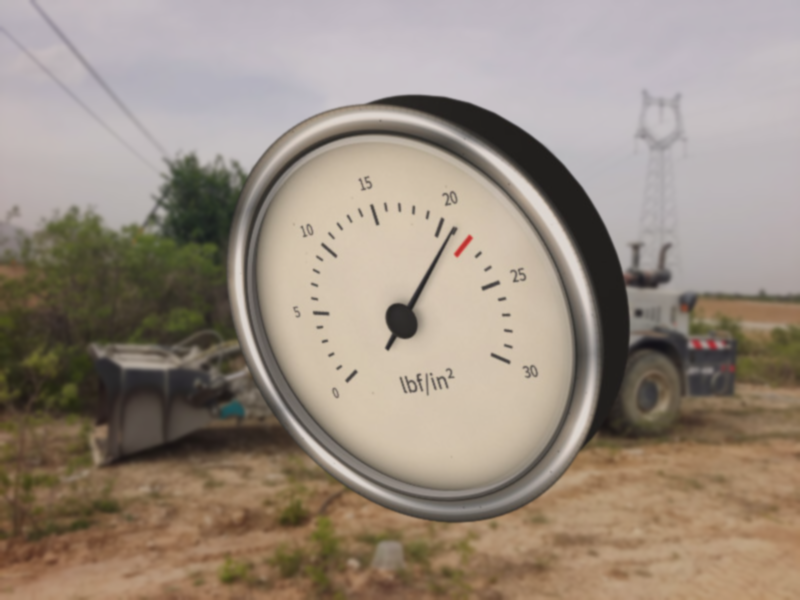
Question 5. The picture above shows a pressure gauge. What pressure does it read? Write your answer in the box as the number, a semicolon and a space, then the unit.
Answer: 21; psi
